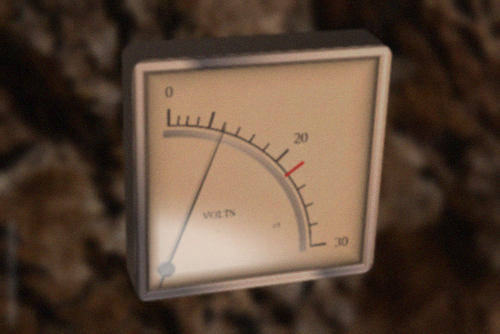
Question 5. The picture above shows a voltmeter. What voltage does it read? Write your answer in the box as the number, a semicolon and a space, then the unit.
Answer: 12; V
